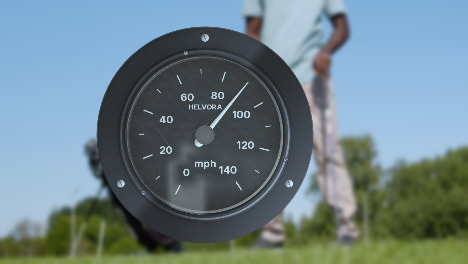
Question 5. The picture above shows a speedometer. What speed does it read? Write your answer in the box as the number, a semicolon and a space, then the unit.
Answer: 90; mph
